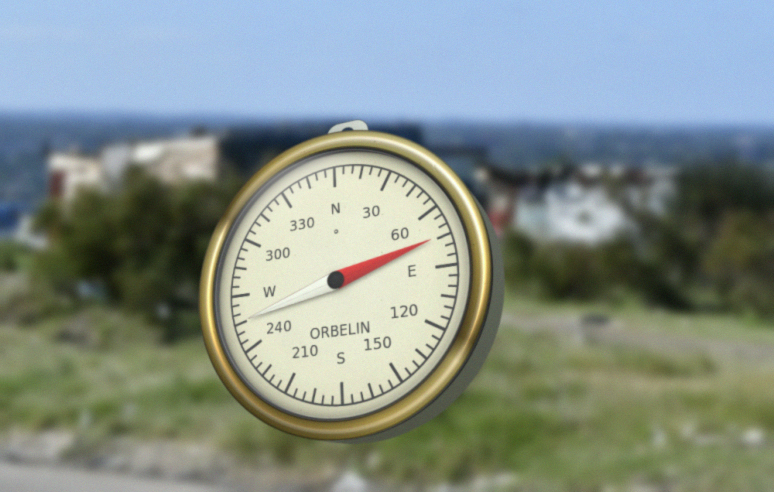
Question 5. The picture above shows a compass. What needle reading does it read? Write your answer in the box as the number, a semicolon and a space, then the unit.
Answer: 75; °
